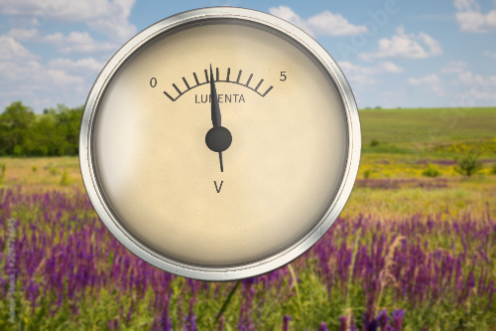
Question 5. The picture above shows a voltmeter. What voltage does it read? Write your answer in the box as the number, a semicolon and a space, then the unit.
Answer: 2.25; V
